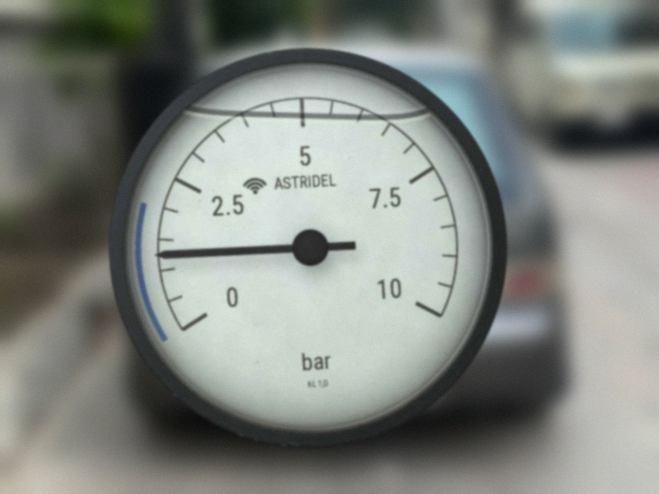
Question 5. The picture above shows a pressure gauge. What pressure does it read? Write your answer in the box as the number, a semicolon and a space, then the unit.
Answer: 1.25; bar
